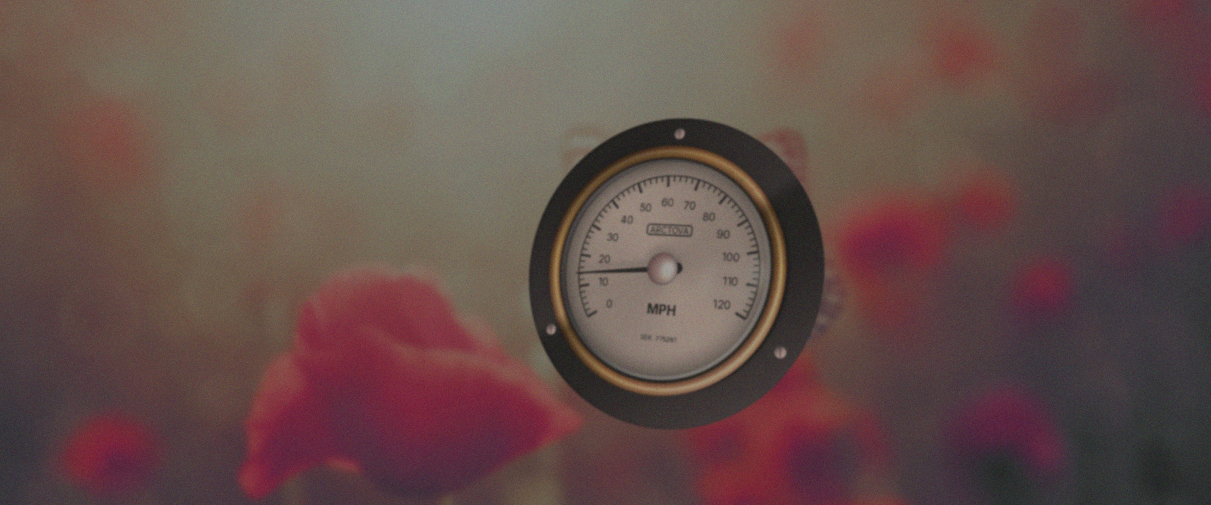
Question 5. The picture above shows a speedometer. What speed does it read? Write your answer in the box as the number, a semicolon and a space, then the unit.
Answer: 14; mph
